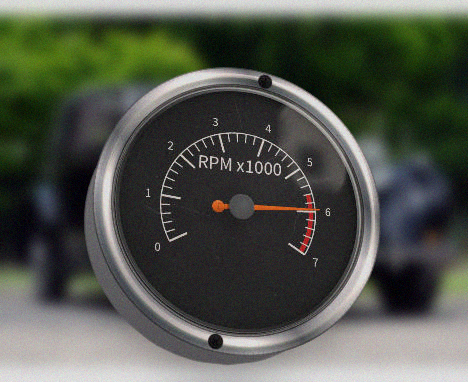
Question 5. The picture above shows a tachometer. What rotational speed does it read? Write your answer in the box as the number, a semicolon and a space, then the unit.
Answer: 6000; rpm
